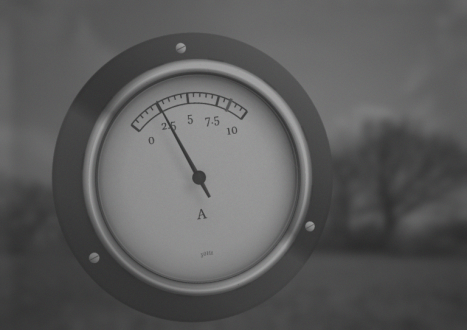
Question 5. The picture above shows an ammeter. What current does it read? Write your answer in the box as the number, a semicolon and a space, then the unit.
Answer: 2.5; A
